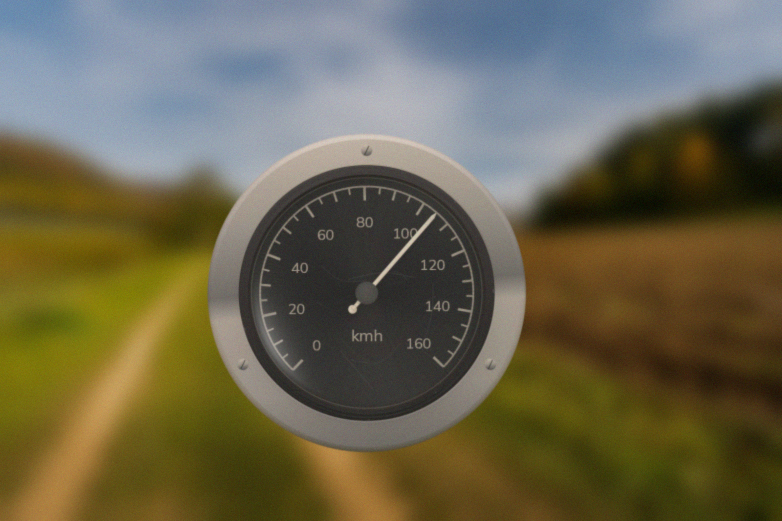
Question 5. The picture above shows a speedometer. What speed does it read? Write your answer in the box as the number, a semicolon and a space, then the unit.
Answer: 105; km/h
